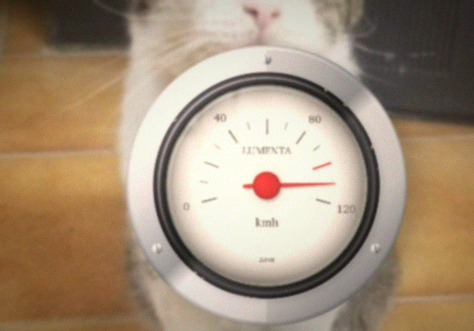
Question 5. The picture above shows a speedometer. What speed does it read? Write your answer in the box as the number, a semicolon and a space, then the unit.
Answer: 110; km/h
